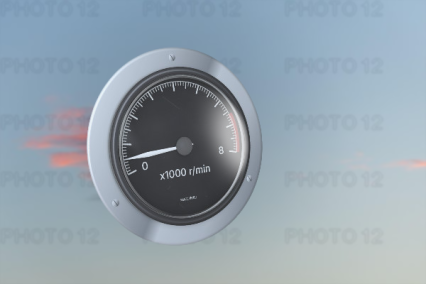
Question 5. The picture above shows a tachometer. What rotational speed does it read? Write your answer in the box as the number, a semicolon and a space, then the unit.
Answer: 500; rpm
